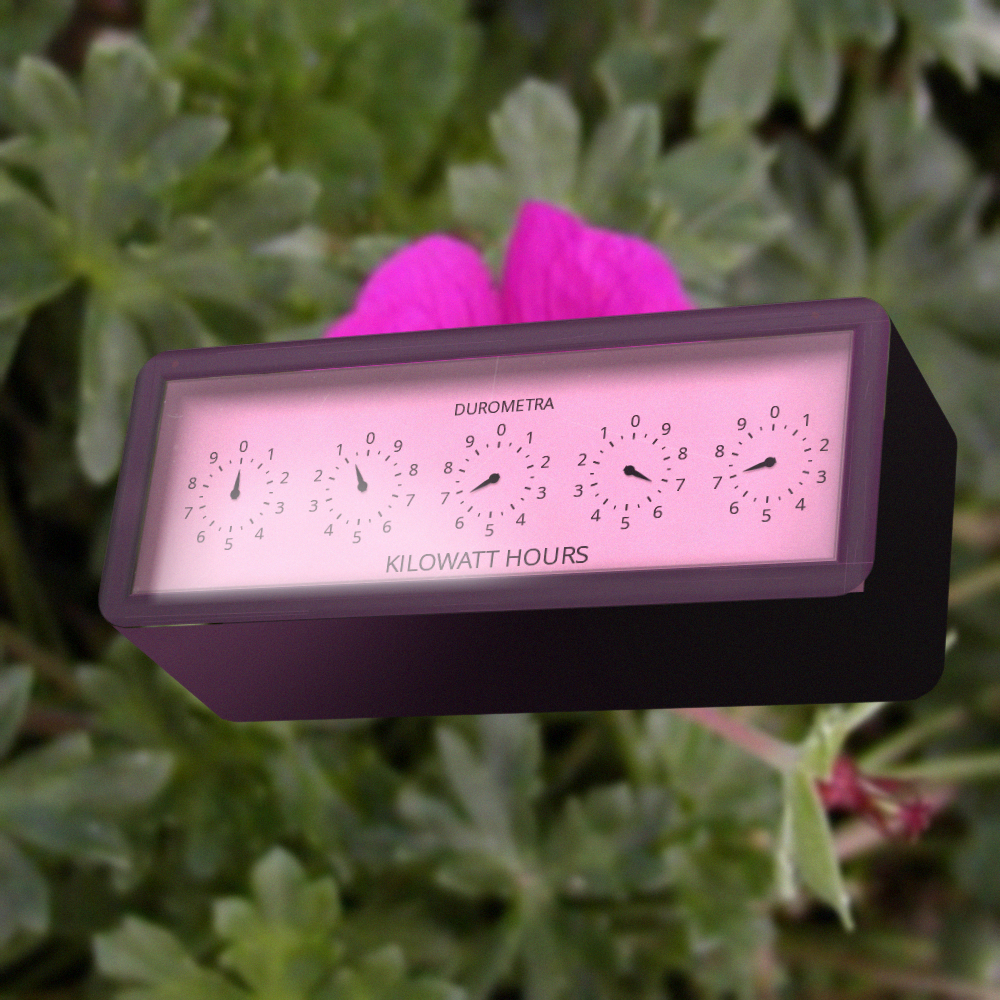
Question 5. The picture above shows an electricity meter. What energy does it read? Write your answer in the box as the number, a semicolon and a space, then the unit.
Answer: 667; kWh
